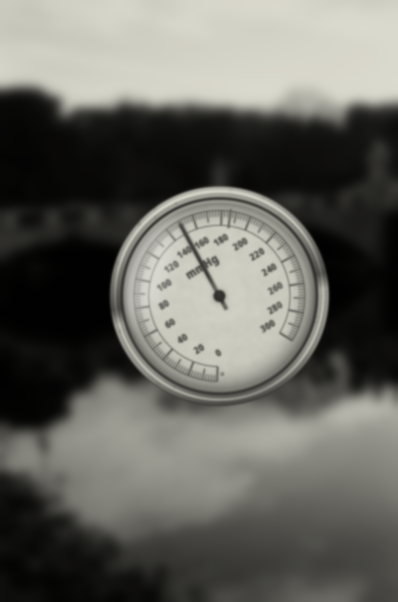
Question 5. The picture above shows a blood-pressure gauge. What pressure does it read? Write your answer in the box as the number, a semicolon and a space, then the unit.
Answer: 150; mmHg
